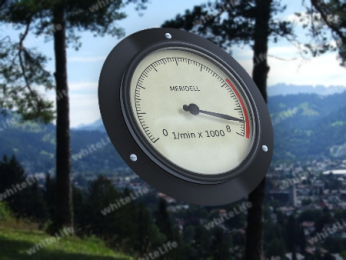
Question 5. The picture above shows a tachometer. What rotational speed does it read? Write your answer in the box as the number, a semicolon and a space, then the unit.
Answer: 7500; rpm
